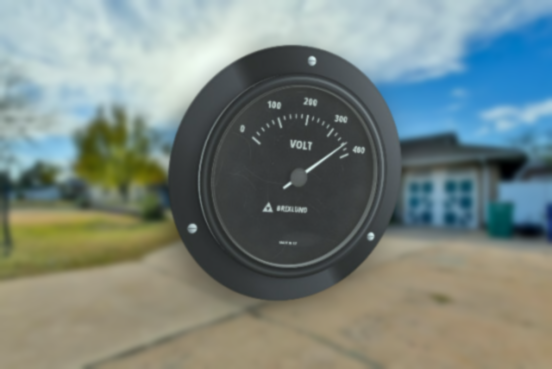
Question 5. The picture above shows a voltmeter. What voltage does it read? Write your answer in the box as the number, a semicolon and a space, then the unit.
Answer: 360; V
